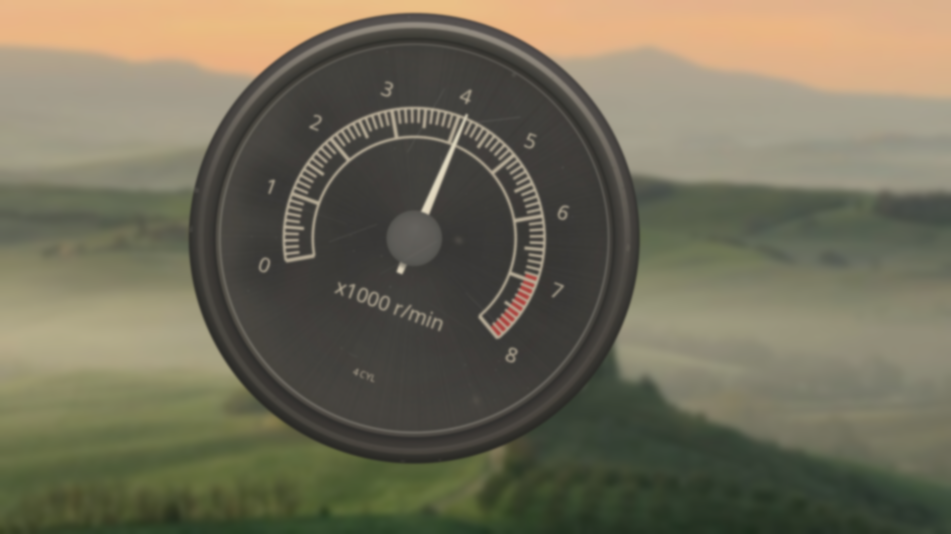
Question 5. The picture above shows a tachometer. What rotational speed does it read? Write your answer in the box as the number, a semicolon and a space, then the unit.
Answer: 4100; rpm
